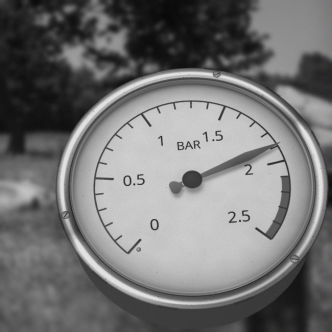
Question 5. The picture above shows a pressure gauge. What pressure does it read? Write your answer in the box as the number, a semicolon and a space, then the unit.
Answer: 1.9; bar
